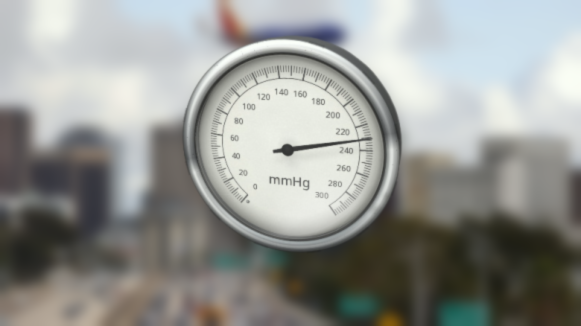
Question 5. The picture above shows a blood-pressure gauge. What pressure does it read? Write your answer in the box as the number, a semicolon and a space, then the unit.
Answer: 230; mmHg
